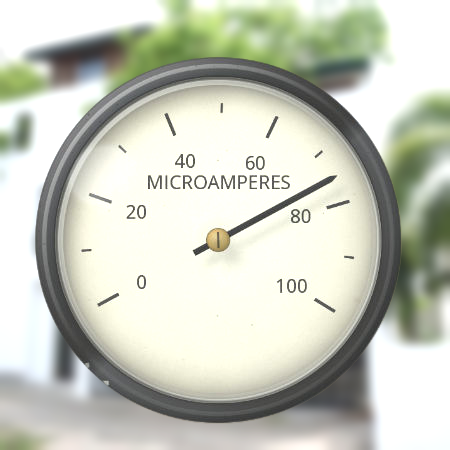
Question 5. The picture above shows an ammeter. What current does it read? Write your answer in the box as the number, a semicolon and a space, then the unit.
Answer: 75; µA
